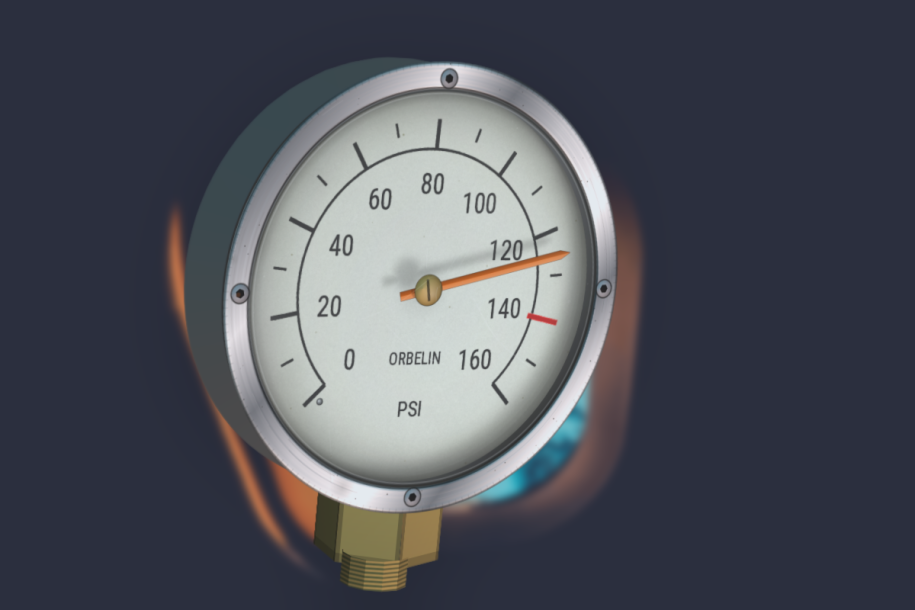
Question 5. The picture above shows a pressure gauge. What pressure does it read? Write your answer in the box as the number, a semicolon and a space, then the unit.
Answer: 125; psi
